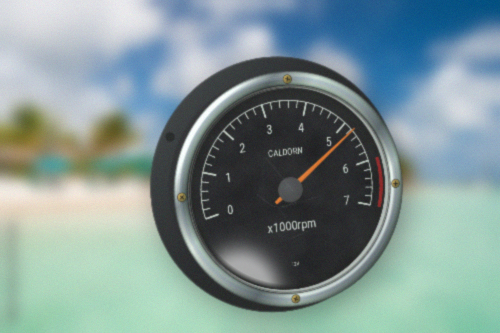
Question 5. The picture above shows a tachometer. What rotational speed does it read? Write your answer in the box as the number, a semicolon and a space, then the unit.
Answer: 5200; rpm
